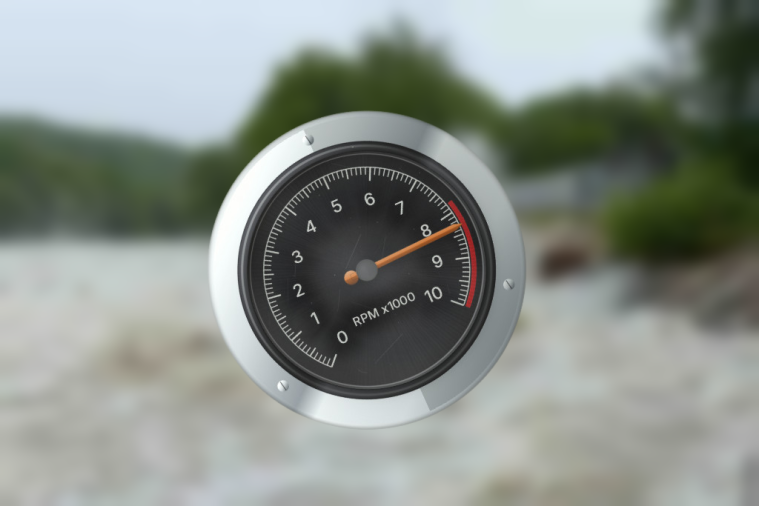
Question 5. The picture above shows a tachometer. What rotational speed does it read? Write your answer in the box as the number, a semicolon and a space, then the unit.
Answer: 8300; rpm
